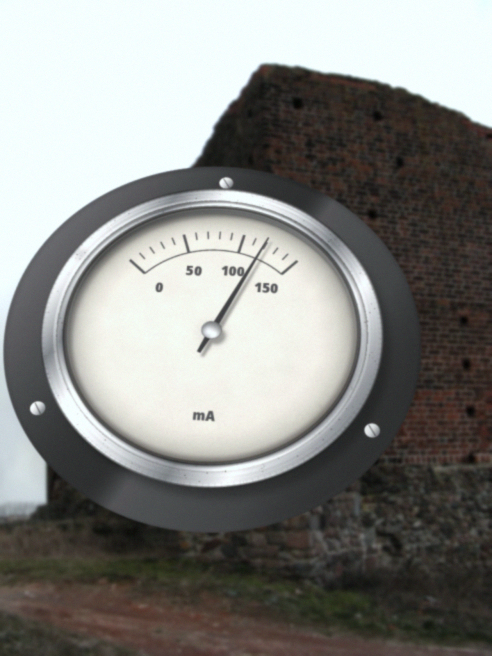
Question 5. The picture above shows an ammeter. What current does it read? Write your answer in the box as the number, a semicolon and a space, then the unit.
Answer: 120; mA
